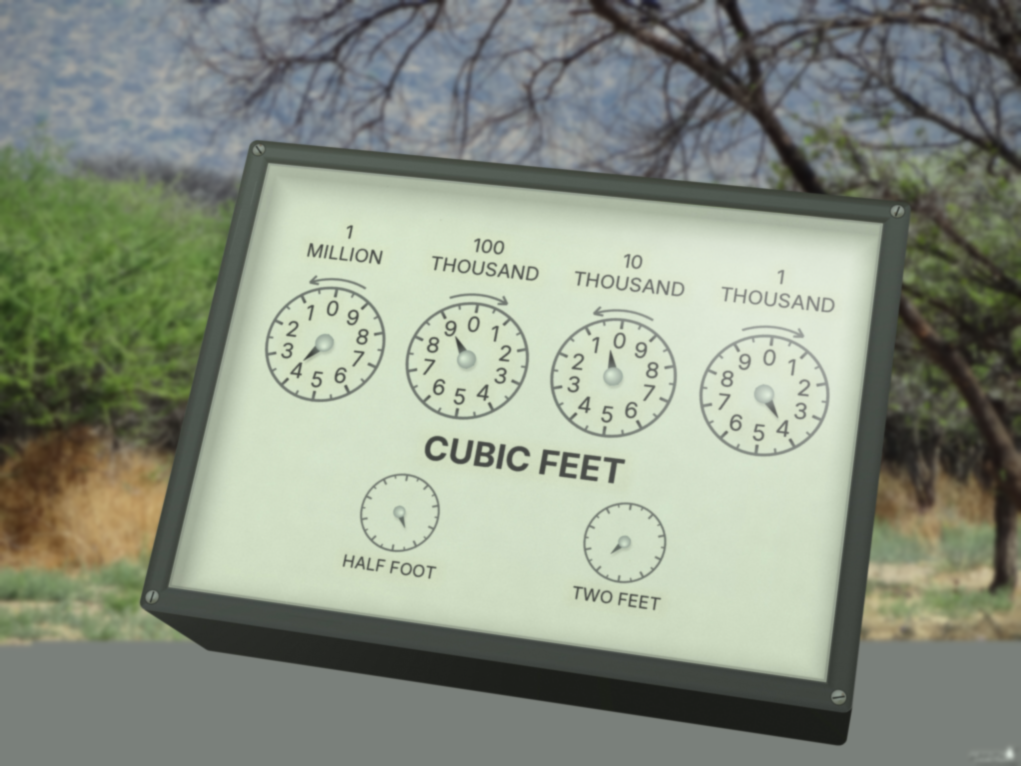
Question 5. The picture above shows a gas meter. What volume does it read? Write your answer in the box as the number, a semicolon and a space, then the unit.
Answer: 390400; ft³
